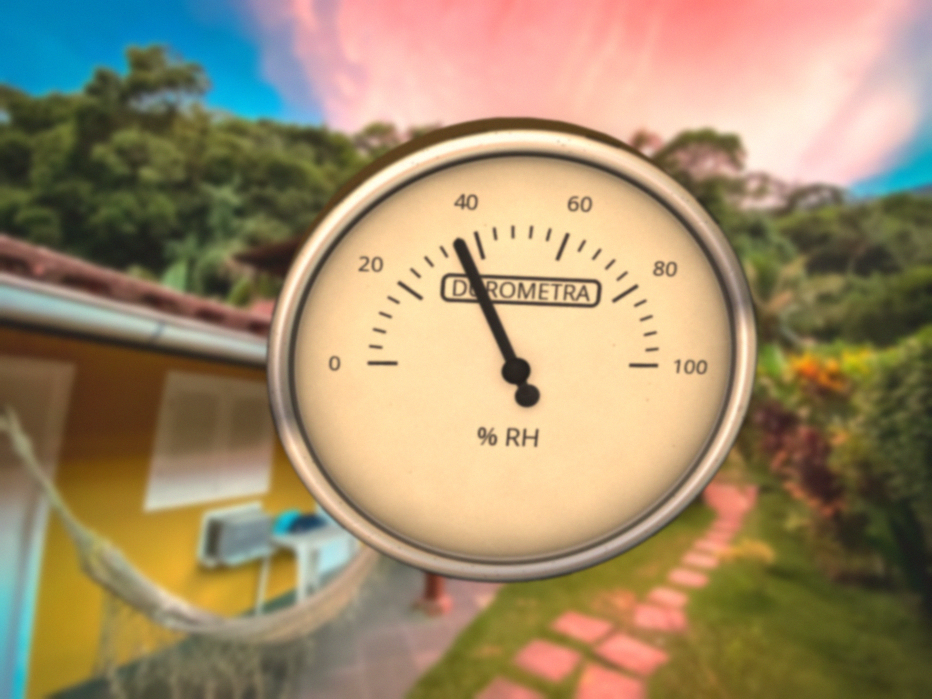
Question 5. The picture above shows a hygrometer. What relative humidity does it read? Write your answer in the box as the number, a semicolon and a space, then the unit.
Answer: 36; %
